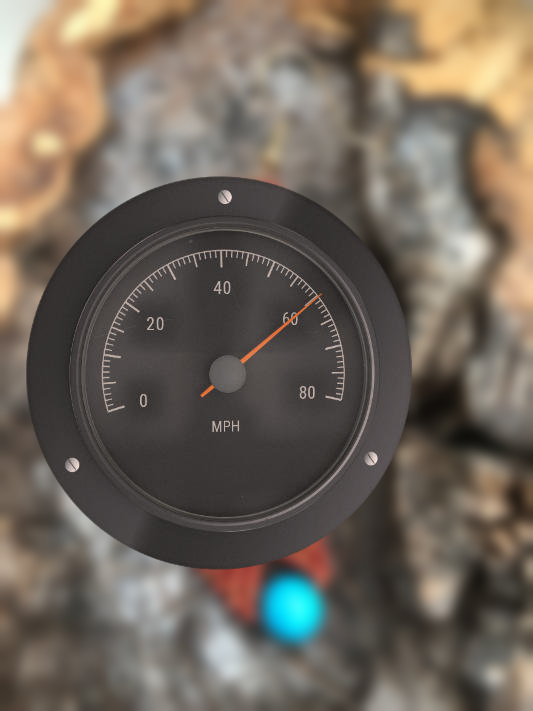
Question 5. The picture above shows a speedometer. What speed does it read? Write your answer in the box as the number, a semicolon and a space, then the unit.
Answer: 60; mph
